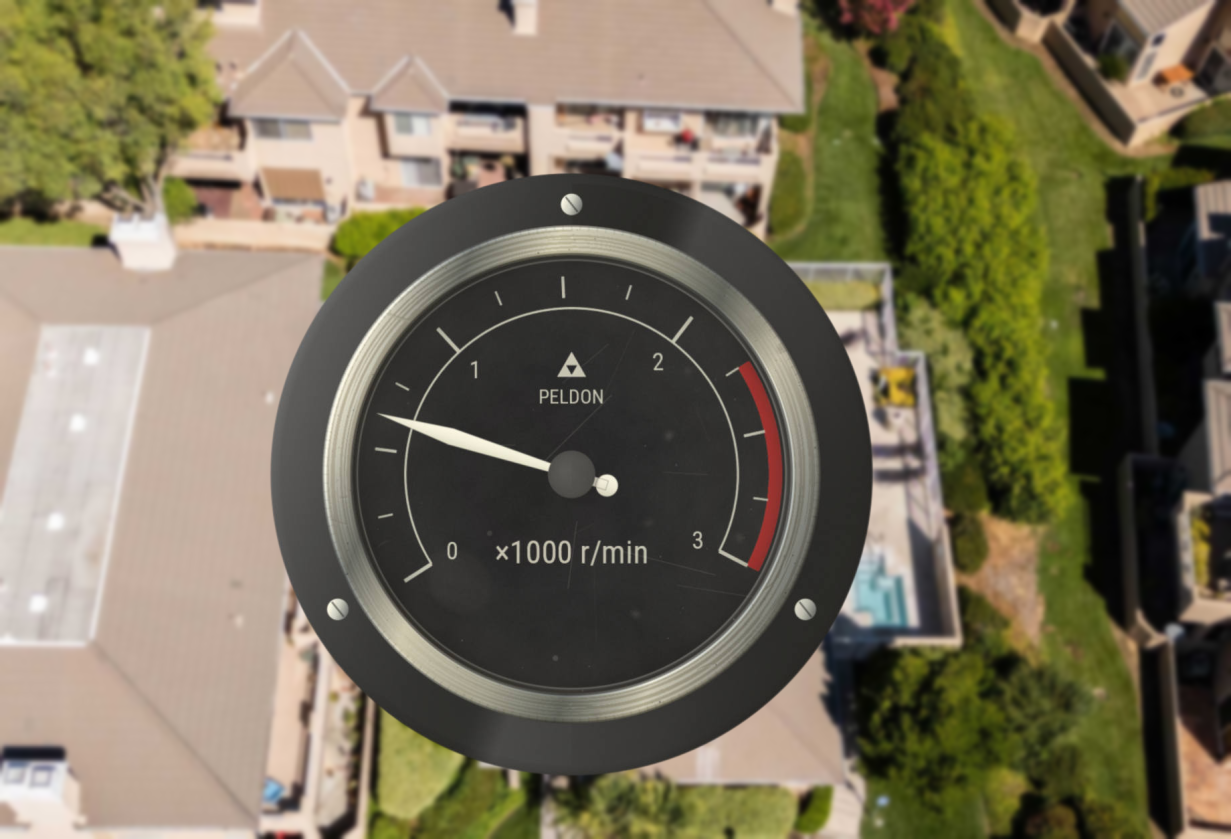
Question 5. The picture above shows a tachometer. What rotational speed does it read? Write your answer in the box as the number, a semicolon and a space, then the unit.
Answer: 625; rpm
